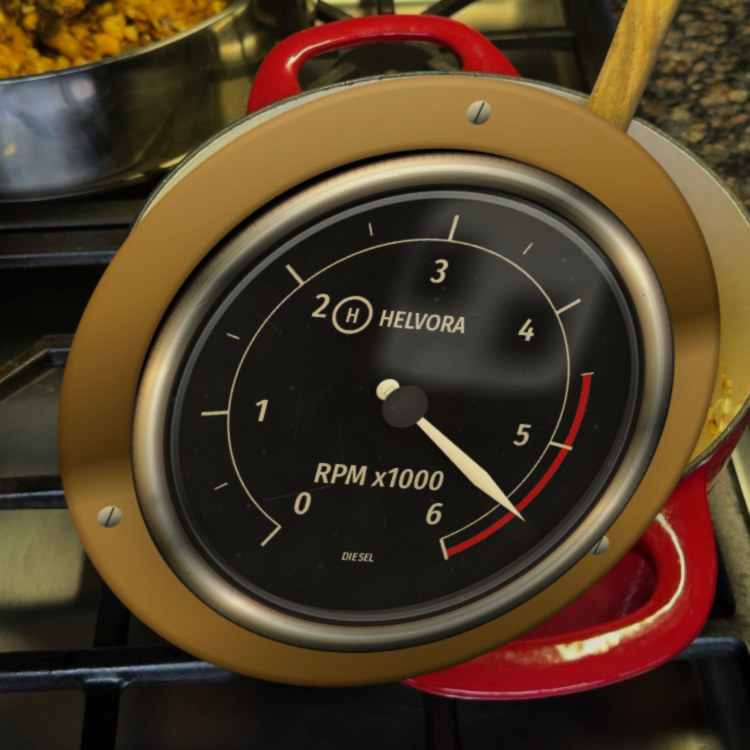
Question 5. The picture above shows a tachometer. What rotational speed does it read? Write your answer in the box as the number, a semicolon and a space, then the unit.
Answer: 5500; rpm
